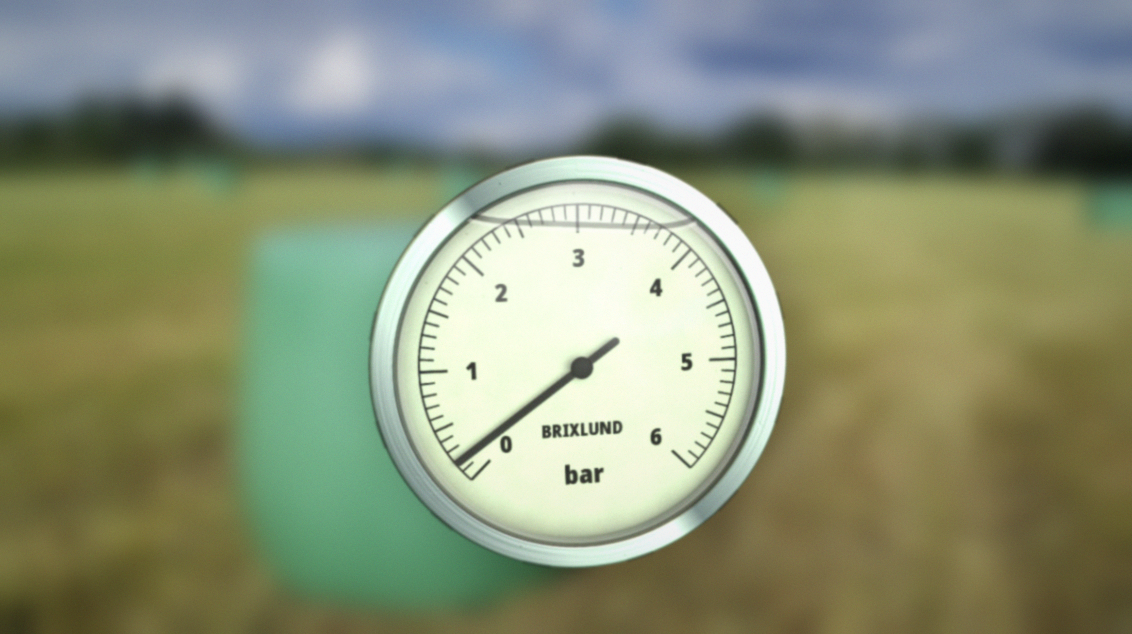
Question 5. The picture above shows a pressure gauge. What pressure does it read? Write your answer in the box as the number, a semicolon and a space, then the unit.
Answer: 0.2; bar
